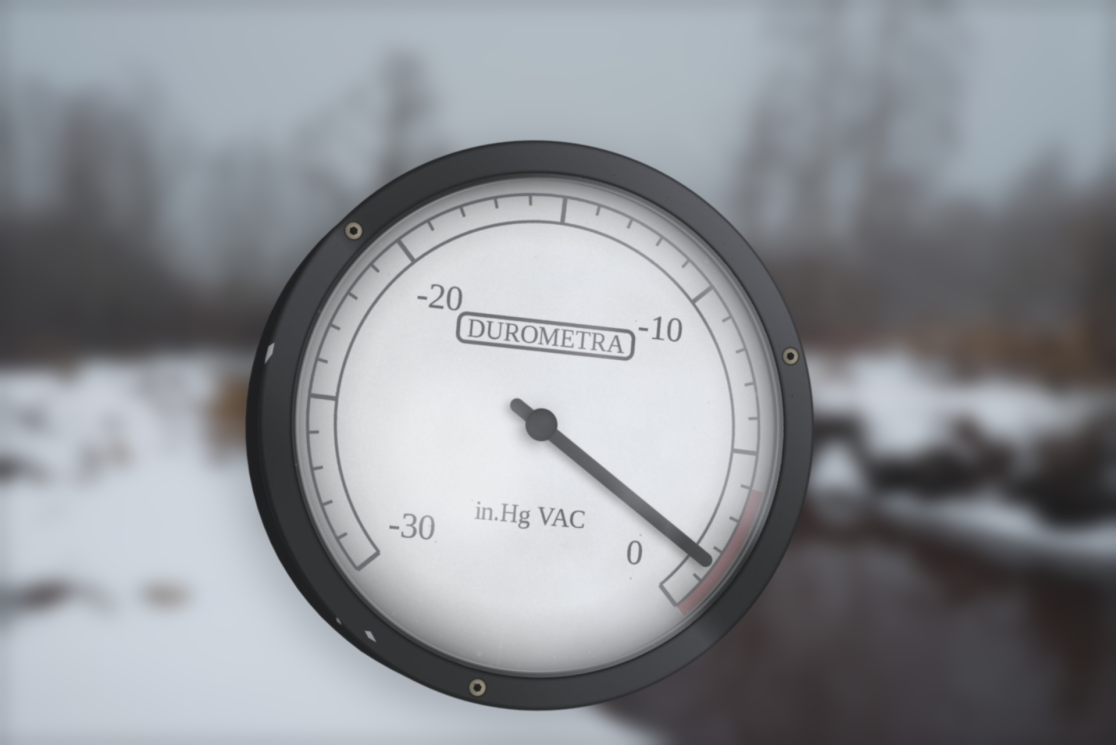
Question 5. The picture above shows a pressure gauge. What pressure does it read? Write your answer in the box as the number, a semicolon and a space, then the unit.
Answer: -1.5; inHg
